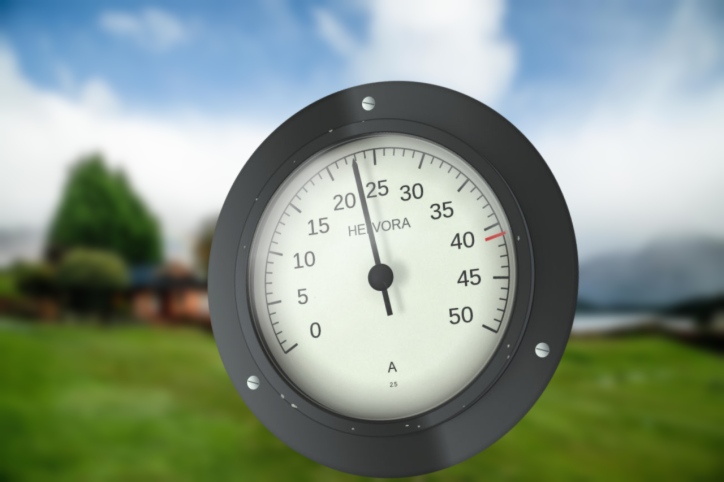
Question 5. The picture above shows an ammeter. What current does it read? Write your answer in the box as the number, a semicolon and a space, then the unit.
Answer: 23; A
